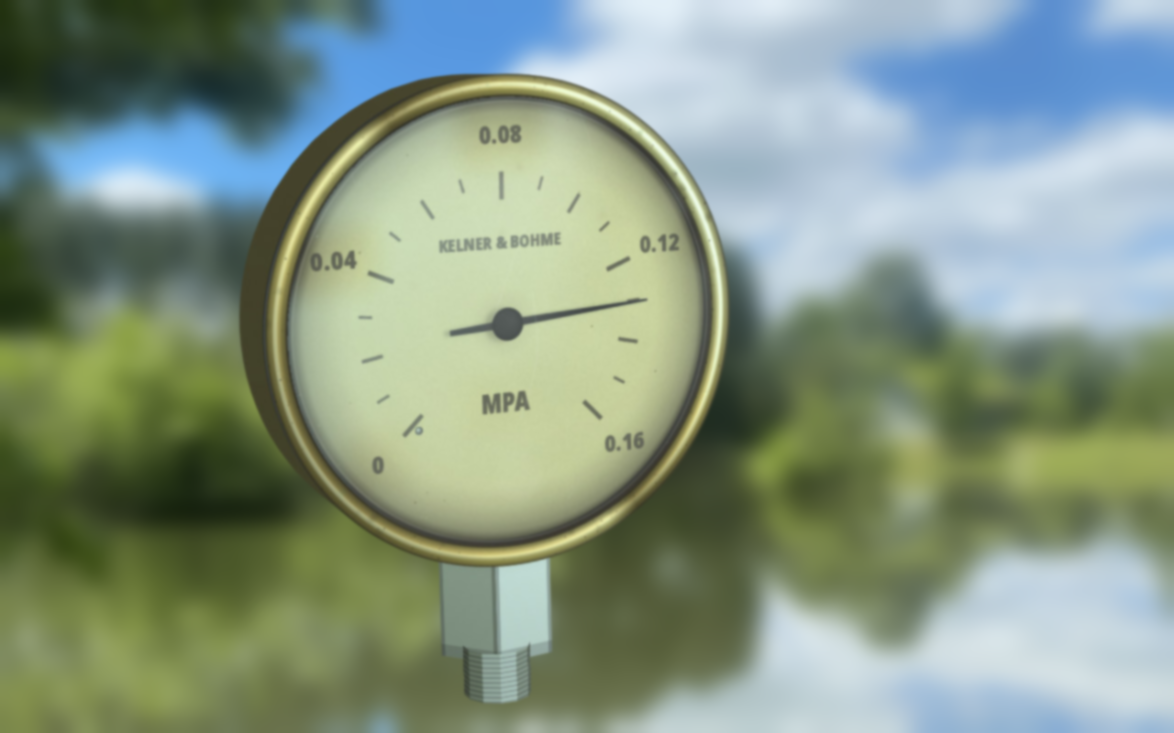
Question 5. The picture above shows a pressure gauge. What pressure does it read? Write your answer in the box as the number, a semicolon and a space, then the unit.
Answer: 0.13; MPa
